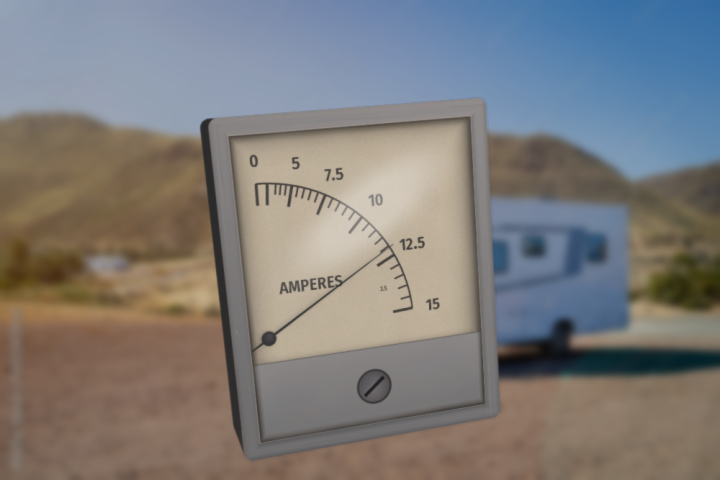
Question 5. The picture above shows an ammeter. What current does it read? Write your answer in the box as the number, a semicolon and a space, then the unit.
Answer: 12; A
